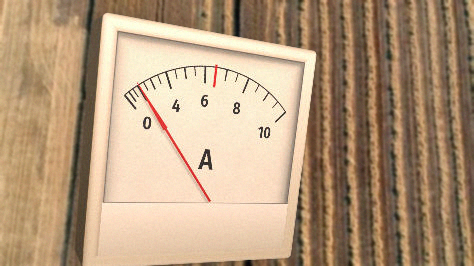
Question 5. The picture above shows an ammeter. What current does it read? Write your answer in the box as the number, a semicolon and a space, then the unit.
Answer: 2; A
